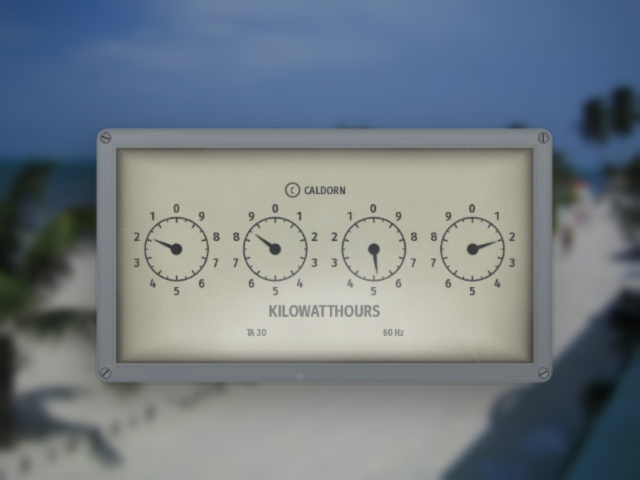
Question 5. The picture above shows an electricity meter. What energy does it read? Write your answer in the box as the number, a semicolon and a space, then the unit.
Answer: 1852; kWh
